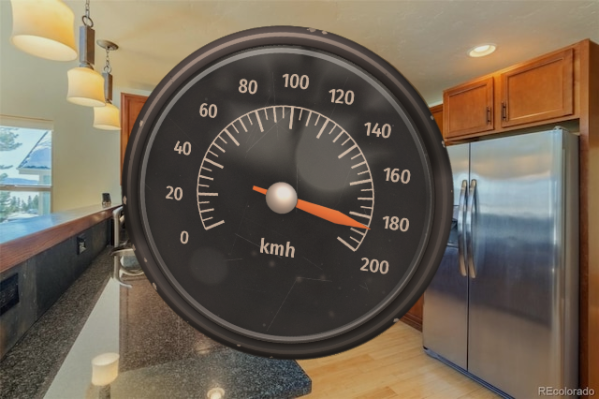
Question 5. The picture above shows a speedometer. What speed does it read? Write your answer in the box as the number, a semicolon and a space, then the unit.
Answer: 185; km/h
